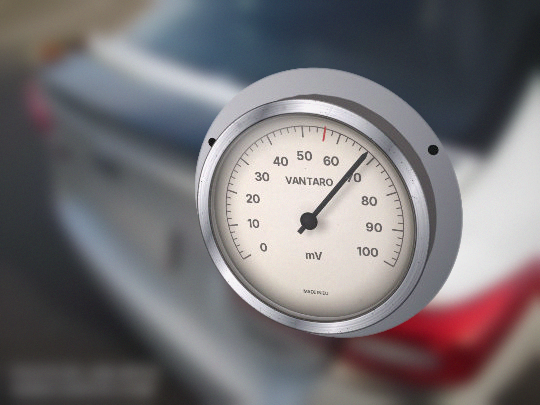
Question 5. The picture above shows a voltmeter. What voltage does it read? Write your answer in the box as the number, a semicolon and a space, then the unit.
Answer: 68; mV
